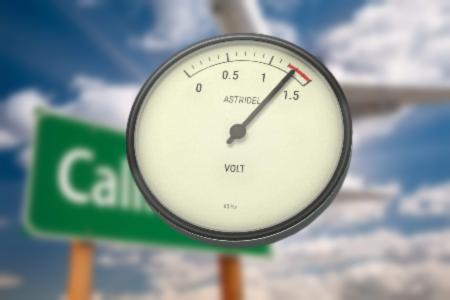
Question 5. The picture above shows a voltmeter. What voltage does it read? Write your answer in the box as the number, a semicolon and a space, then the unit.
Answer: 1.3; V
